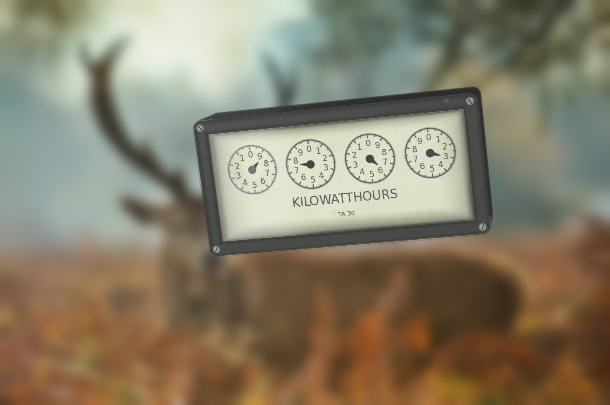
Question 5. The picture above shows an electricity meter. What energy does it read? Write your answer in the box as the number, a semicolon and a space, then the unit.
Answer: 8763; kWh
